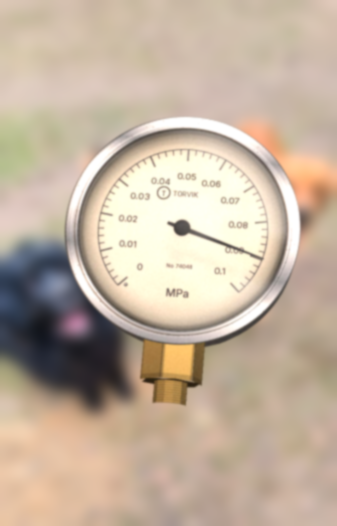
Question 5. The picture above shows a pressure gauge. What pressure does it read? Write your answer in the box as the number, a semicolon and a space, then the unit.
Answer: 0.09; MPa
